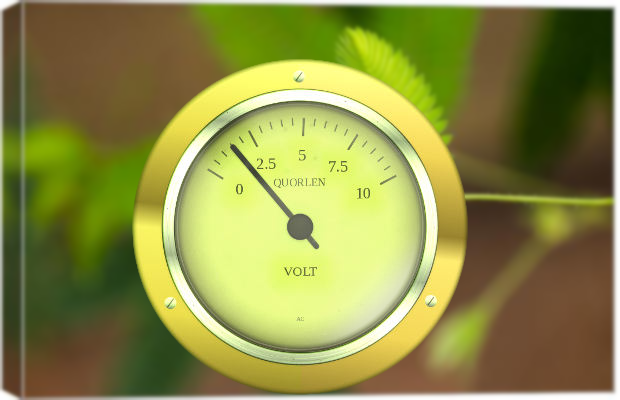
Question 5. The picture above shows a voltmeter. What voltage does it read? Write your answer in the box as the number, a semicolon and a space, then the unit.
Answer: 1.5; V
